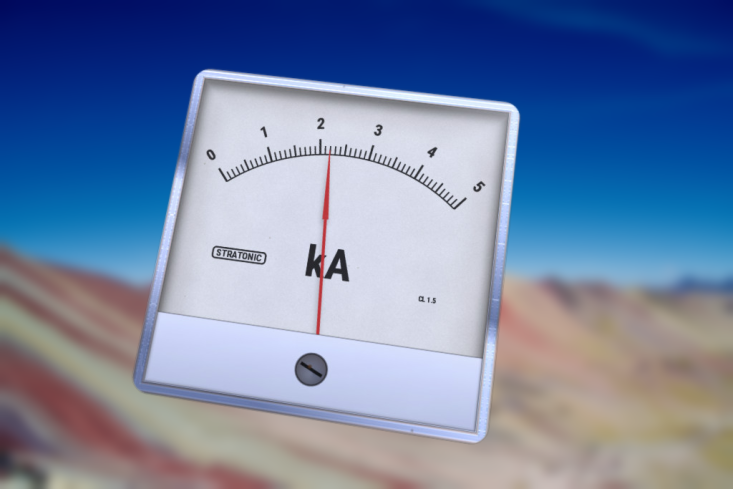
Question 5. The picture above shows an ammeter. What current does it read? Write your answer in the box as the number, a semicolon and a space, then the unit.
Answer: 2.2; kA
